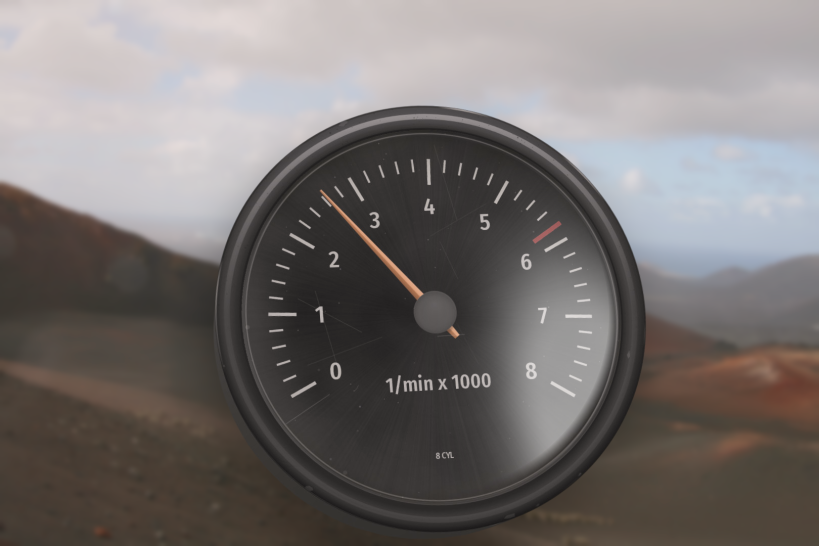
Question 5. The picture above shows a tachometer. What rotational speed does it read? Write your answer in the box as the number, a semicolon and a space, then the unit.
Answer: 2600; rpm
